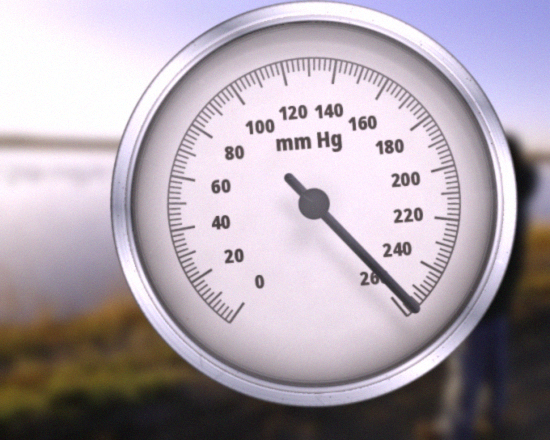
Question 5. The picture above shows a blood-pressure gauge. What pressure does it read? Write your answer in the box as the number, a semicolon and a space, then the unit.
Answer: 256; mmHg
